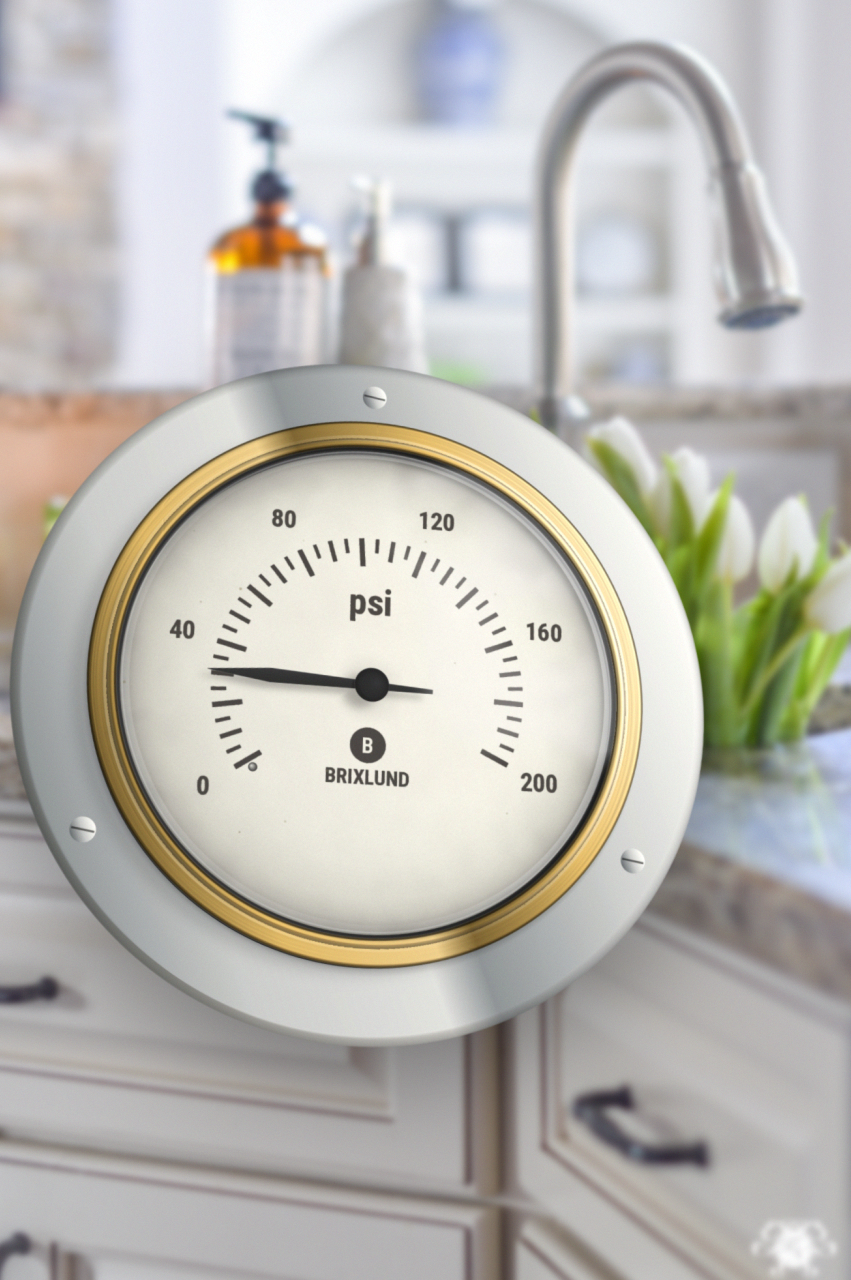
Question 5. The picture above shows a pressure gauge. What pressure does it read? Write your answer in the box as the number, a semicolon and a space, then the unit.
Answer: 30; psi
